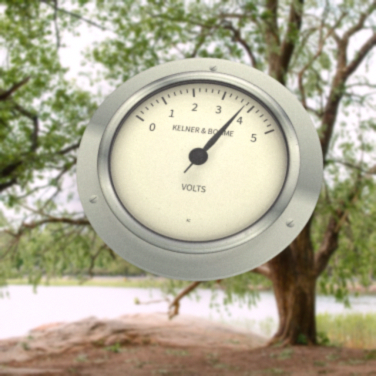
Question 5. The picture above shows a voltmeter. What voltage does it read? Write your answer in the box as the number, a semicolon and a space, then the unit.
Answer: 3.8; V
